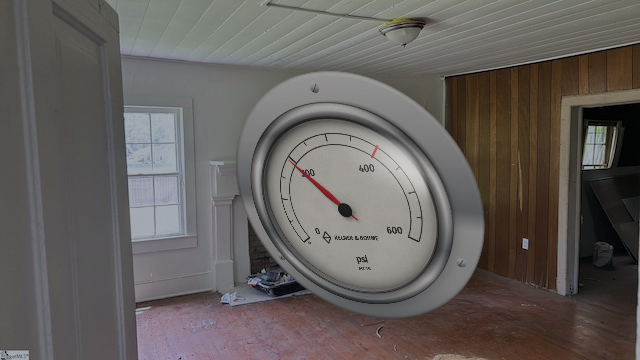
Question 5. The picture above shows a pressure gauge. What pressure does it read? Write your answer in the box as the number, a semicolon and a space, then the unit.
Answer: 200; psi
